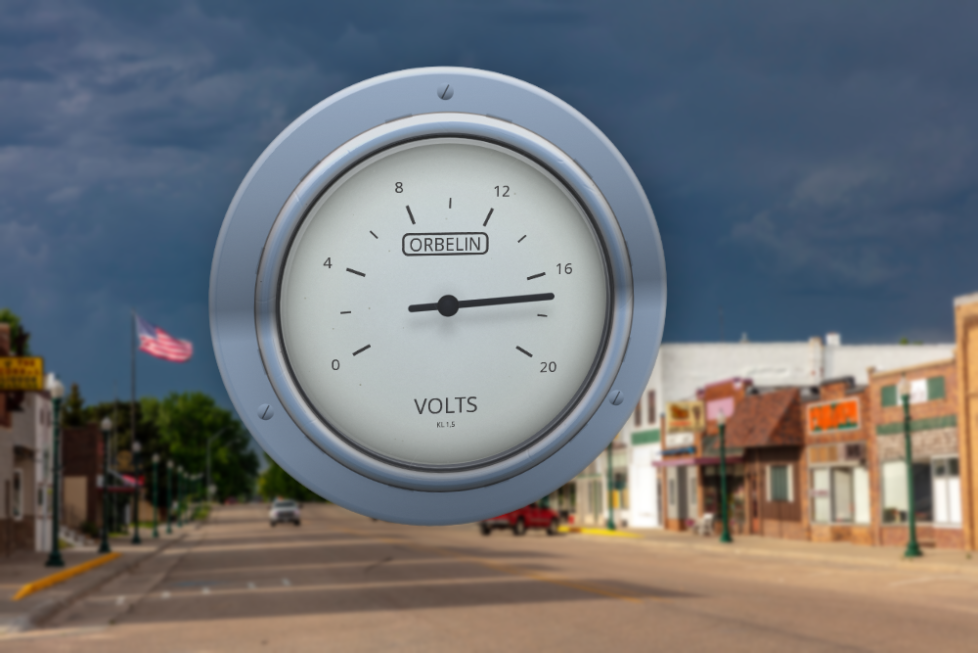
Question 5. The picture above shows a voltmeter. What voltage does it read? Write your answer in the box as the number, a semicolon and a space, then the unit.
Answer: 17; V
